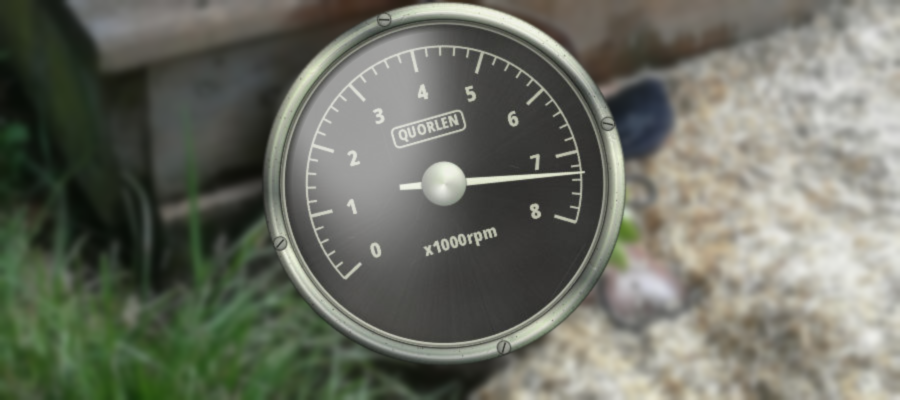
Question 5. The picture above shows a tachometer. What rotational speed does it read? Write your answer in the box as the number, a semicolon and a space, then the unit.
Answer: 7300; rpm
